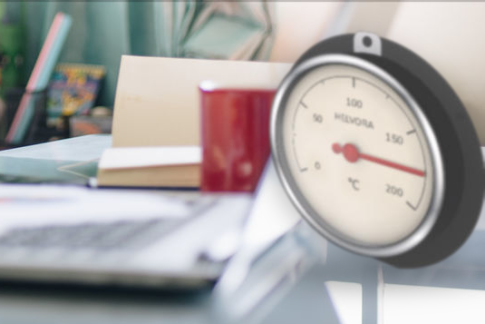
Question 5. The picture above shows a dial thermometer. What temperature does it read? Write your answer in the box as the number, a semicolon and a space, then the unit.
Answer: 175; °C
